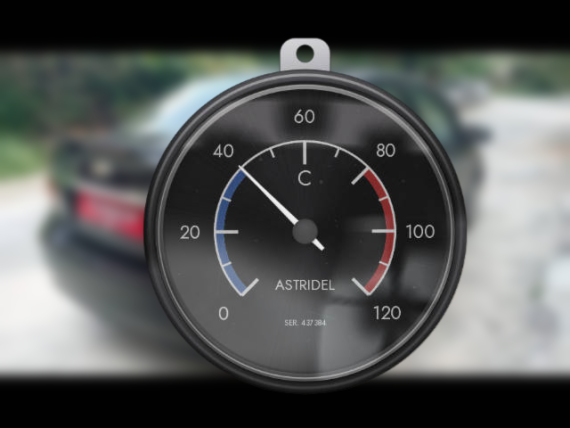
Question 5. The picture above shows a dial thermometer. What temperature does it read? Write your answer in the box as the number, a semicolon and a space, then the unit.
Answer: 40; °C
